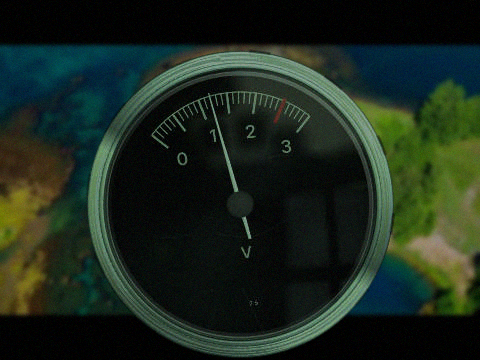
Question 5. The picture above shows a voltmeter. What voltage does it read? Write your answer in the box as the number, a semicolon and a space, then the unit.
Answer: 1.2; V
